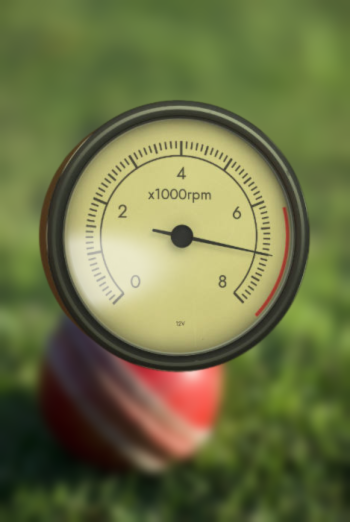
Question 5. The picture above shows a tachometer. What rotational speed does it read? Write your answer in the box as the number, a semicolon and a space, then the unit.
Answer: 7000; rpm
